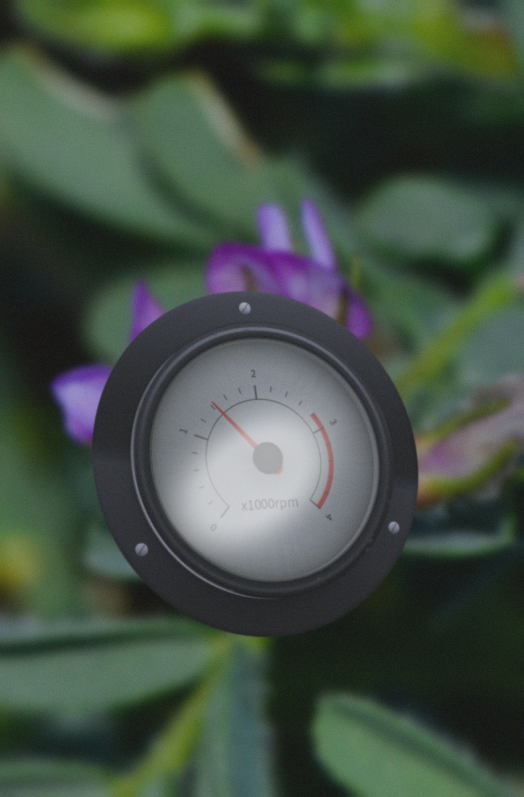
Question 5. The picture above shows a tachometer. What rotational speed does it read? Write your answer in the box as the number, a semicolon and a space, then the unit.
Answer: 1400; rpm
